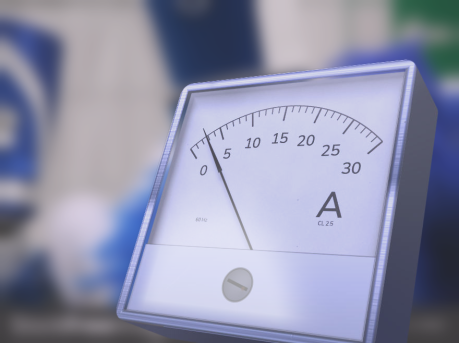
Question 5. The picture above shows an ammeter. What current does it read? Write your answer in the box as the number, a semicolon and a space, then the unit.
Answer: 3; A
